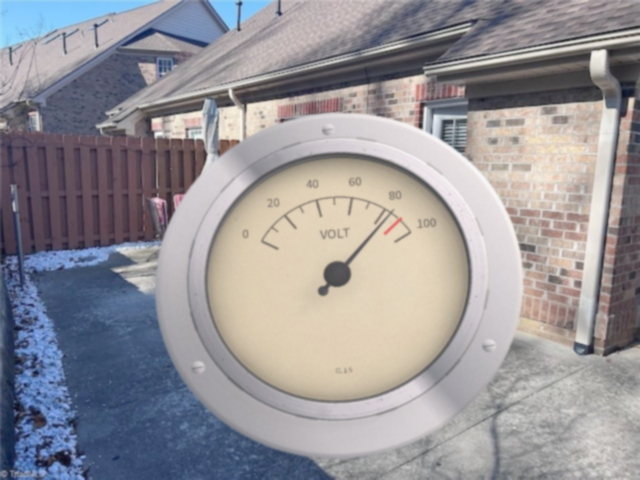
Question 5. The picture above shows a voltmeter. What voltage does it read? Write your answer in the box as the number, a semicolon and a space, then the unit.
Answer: 85; V
